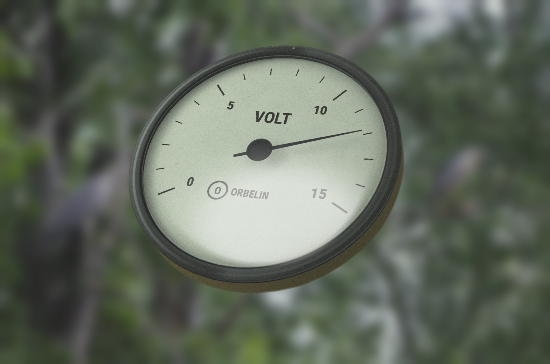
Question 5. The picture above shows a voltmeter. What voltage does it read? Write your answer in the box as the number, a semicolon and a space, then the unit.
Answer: 12; V
